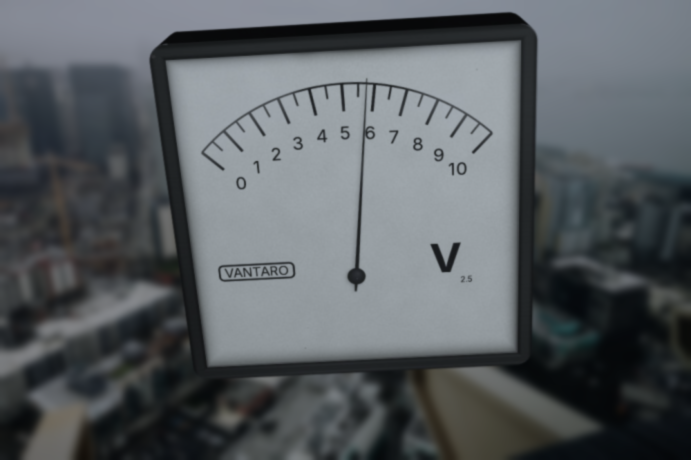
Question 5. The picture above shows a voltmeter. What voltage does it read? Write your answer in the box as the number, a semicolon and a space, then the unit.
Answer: 5.75; V
